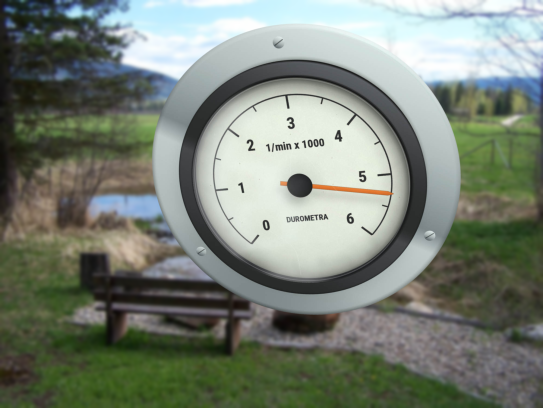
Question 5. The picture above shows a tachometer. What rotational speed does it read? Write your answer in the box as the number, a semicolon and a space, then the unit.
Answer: 5250; rpm
